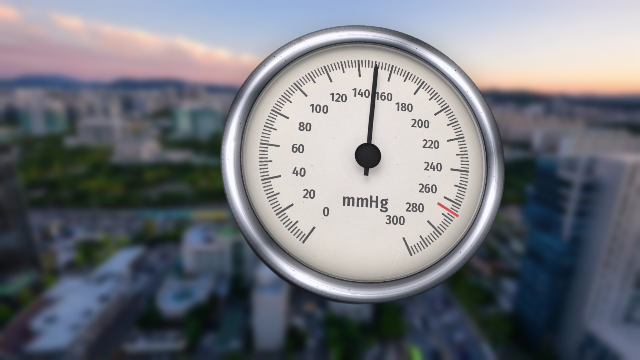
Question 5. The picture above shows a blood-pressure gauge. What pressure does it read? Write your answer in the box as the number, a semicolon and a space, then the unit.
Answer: 150; mmHg
